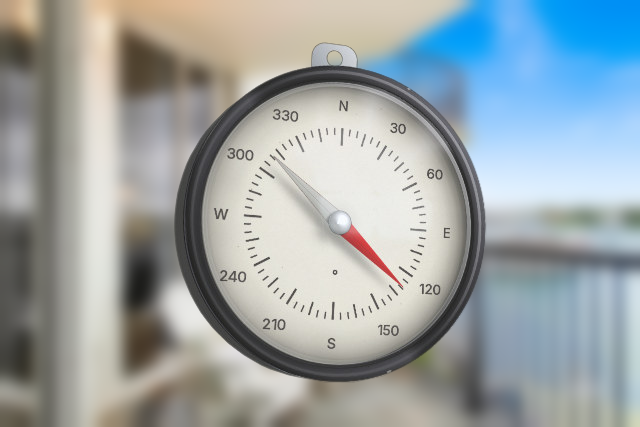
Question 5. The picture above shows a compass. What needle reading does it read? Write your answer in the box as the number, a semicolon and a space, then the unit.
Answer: 130; °
